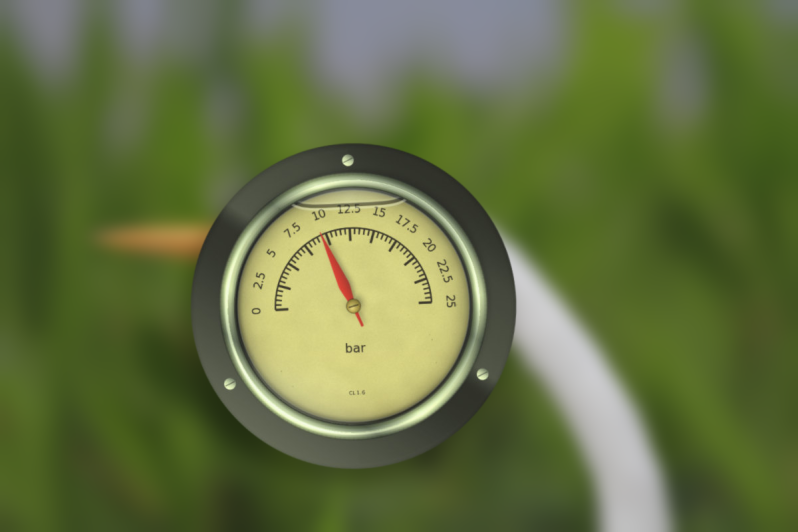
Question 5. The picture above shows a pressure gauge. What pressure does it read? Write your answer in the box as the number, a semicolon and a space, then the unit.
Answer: 9.5; bar
